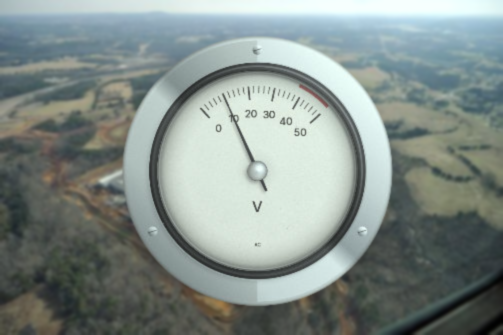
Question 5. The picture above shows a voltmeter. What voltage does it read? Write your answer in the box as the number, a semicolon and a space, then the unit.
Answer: 10; V
